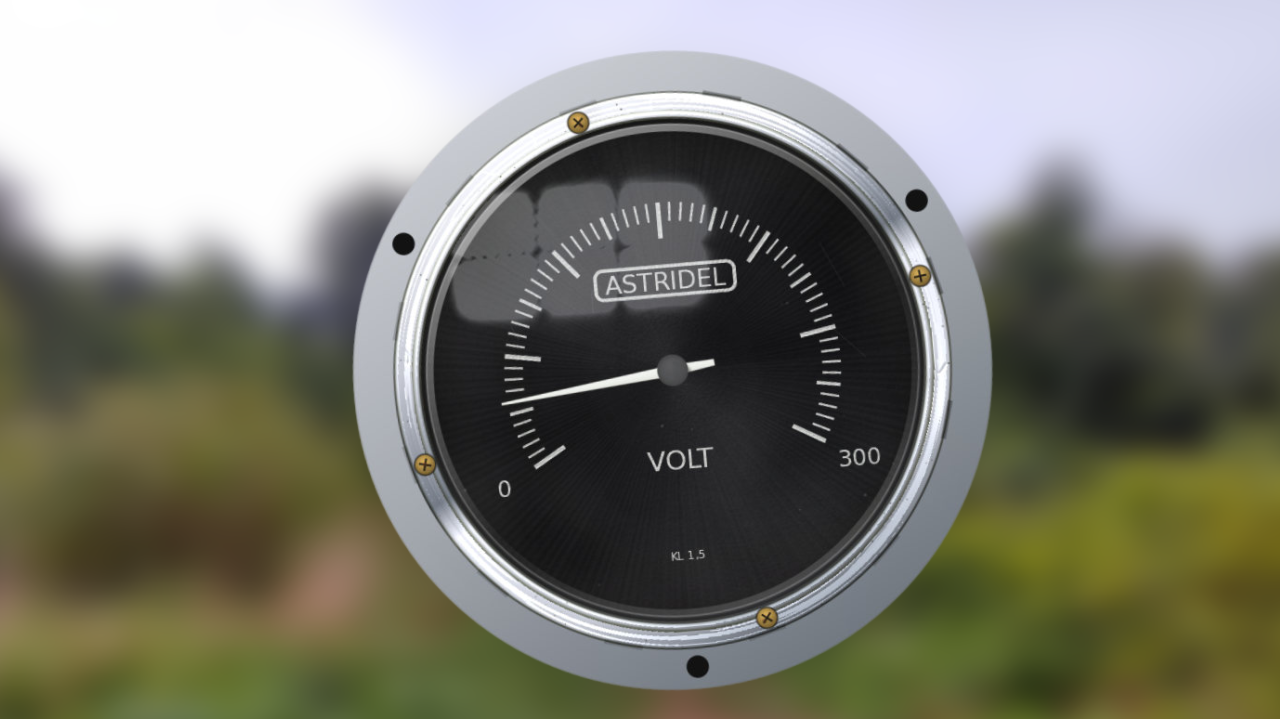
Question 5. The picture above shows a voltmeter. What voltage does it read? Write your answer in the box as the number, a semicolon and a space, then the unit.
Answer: 30; V
